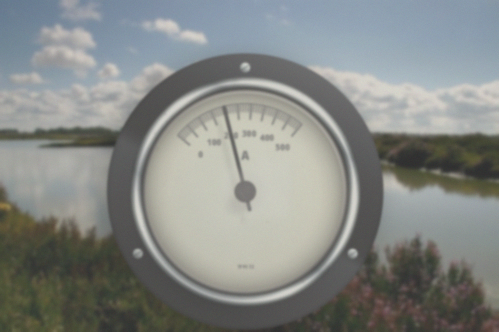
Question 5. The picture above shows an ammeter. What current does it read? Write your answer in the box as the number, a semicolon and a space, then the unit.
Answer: 200; A
